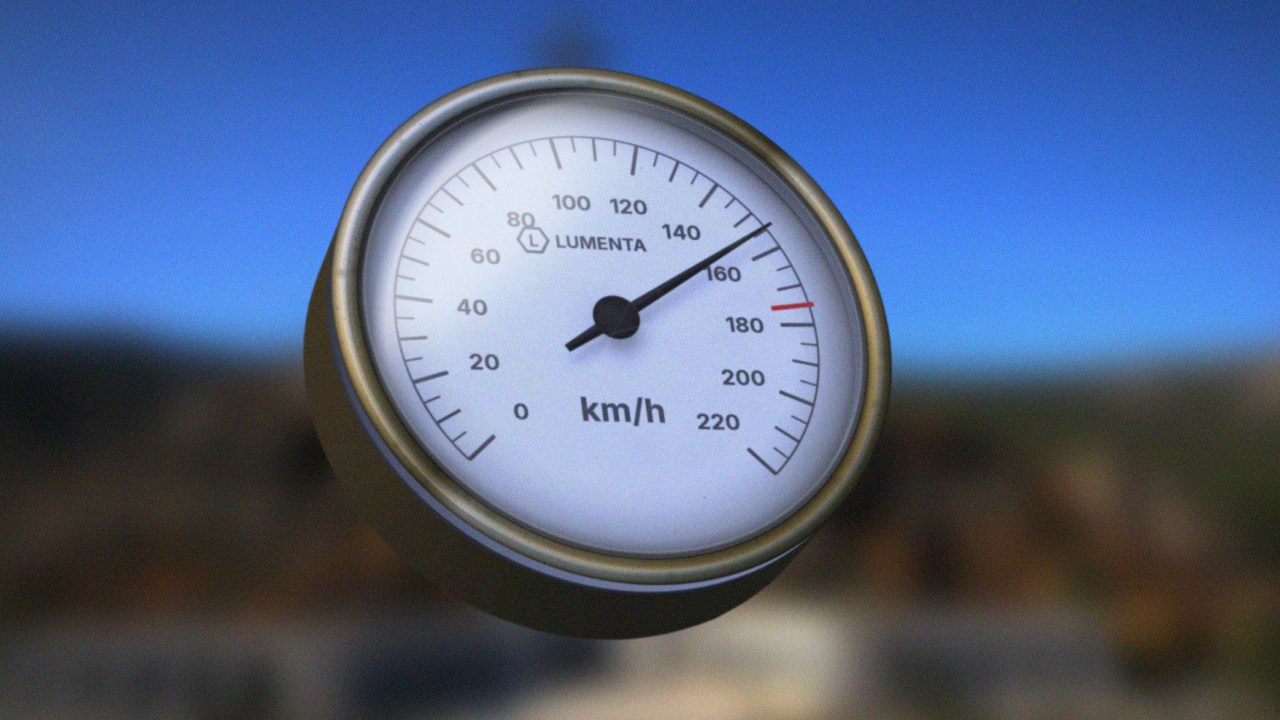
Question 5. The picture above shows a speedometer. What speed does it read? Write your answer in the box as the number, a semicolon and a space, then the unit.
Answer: 155; km/h
